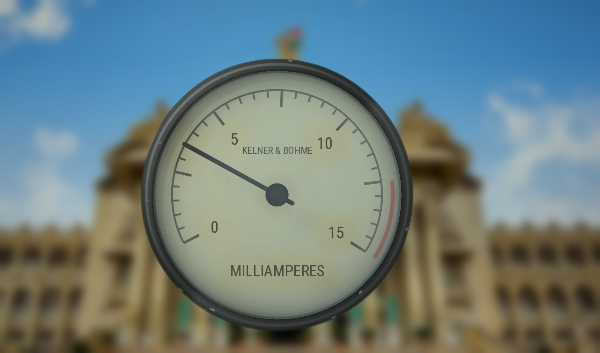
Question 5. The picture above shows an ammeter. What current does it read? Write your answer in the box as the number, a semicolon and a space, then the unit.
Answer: 3.5; mA
